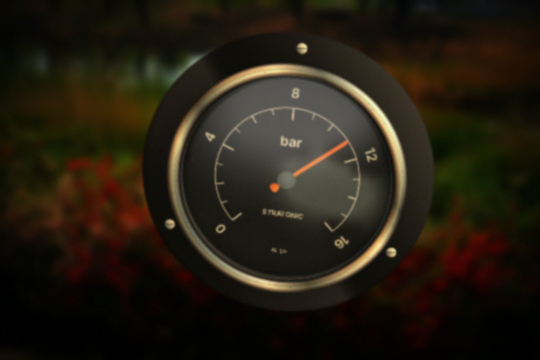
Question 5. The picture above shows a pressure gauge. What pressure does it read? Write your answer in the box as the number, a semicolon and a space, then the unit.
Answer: 11; bar
